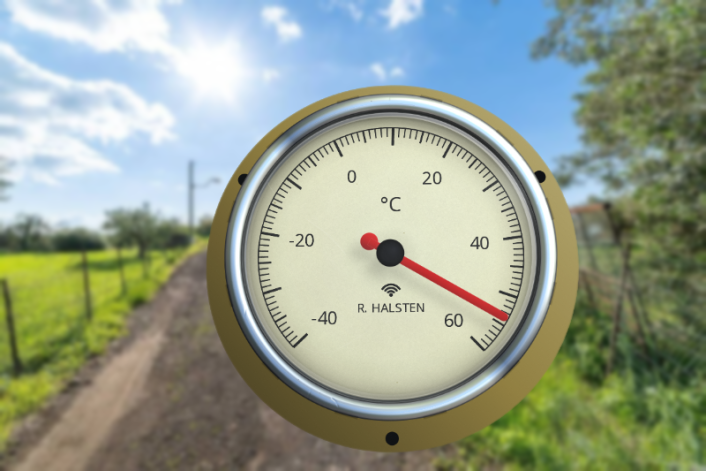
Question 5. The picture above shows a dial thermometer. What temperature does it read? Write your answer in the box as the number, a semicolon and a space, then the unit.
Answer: 54; °C
